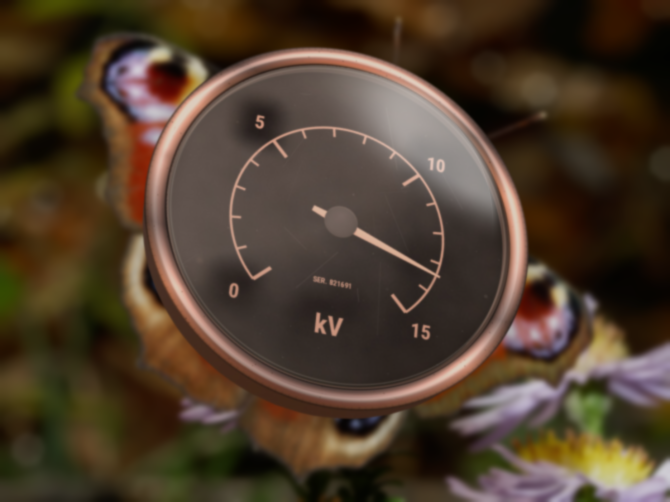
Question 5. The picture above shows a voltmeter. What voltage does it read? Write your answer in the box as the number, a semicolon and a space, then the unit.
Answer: 13.5; kV
